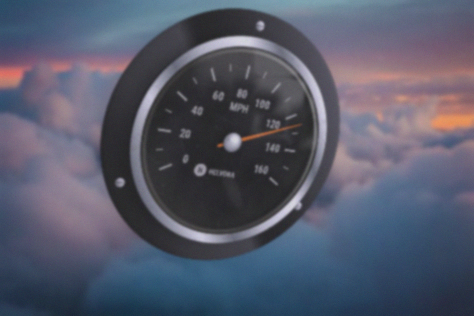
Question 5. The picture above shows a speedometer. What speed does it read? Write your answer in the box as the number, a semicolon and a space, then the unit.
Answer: 125; mph
